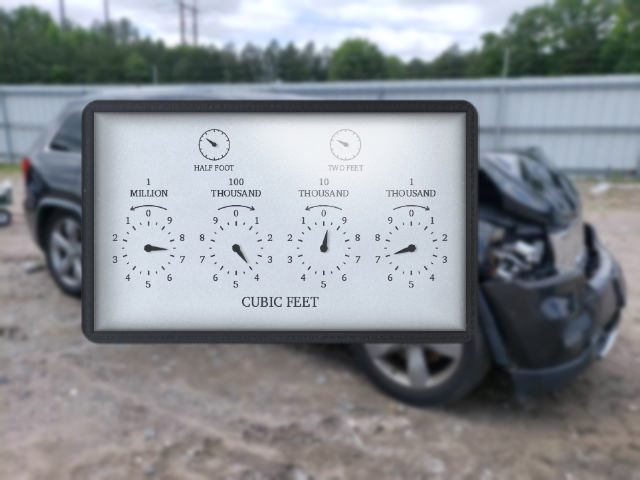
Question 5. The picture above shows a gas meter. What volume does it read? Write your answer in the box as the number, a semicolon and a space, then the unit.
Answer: 739700; ft³
